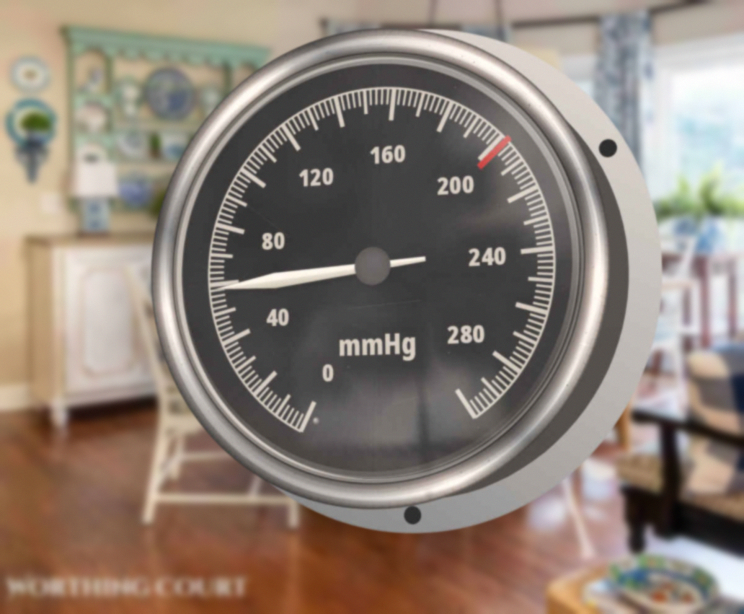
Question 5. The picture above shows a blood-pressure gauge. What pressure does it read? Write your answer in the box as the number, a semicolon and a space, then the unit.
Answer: 58; mmHg
